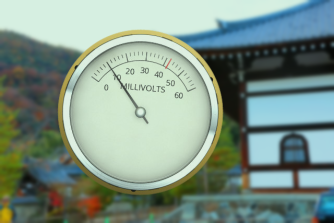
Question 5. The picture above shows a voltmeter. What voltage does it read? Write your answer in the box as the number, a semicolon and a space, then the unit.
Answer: 10; mV
